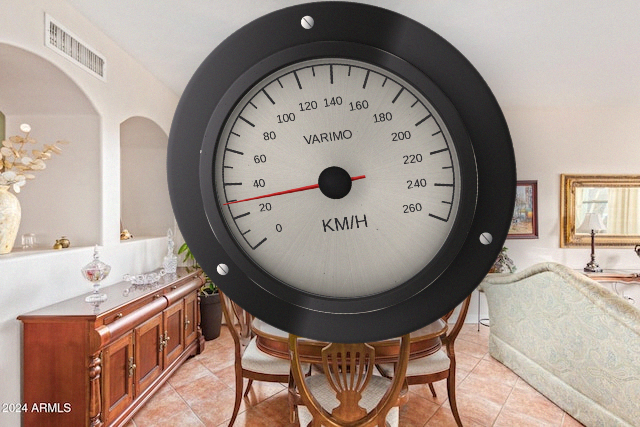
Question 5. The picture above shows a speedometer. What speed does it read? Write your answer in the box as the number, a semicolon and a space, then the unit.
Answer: 30; km/h
